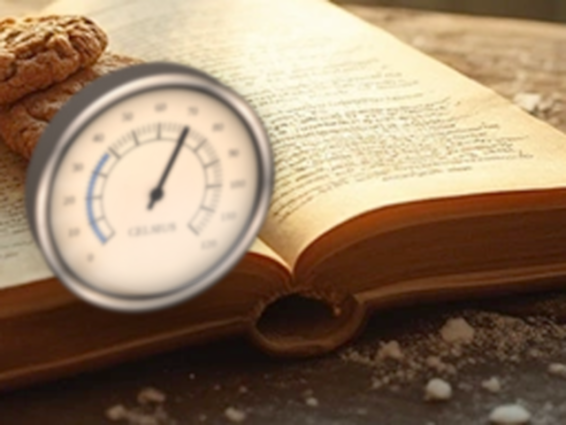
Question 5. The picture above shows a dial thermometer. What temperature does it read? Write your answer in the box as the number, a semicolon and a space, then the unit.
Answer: 70; °C
